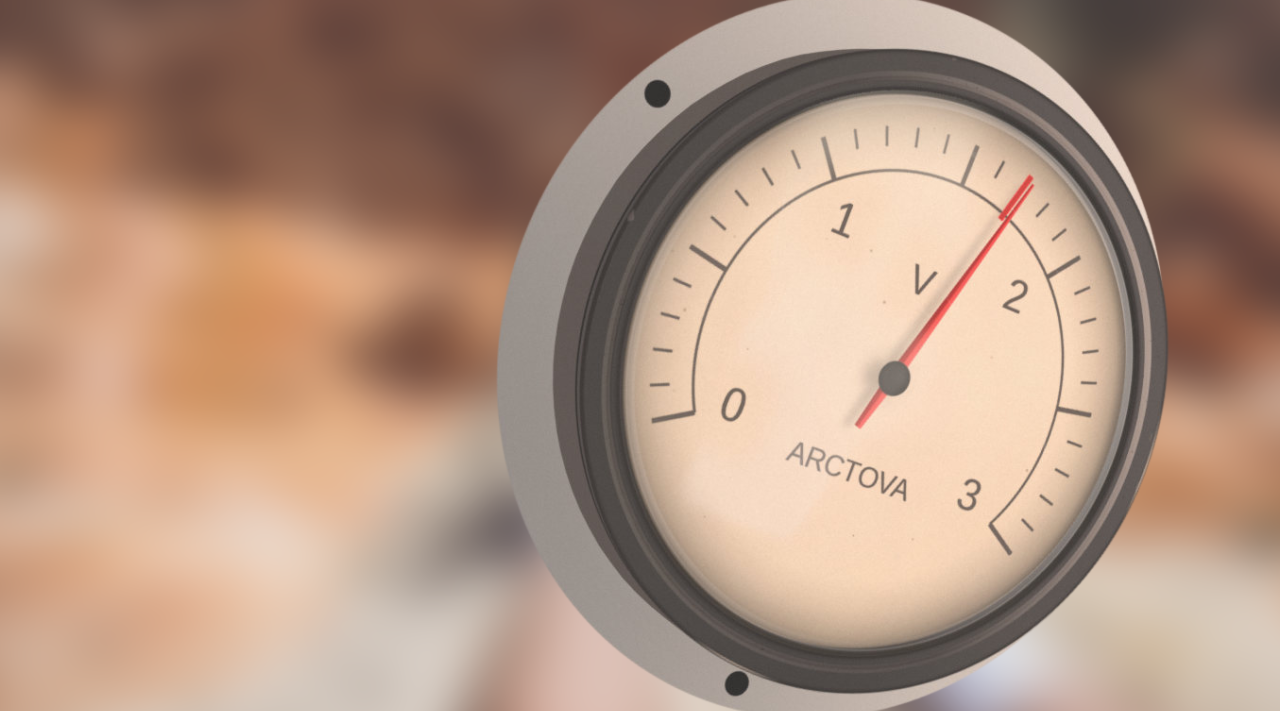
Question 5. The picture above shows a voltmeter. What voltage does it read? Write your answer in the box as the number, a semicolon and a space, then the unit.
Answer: 1.7; V
